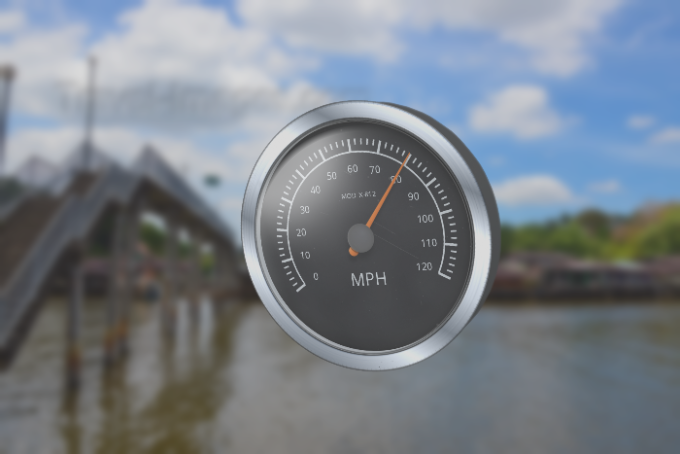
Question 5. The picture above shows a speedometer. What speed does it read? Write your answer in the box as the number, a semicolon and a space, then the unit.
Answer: 80; mph
